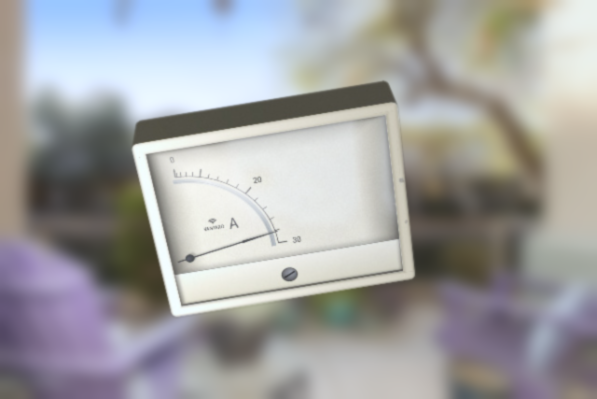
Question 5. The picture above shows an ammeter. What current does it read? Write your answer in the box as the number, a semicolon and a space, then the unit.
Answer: 28; A
